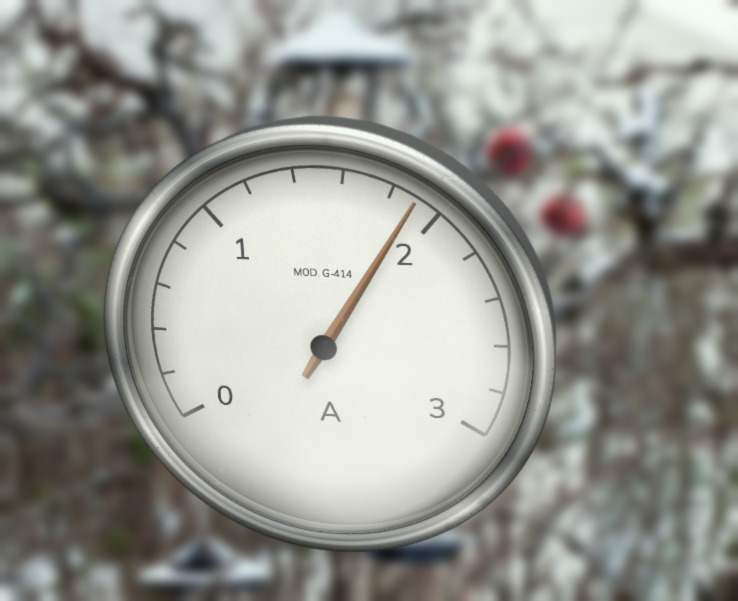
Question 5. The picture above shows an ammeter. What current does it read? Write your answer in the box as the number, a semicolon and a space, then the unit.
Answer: 1.9; A
